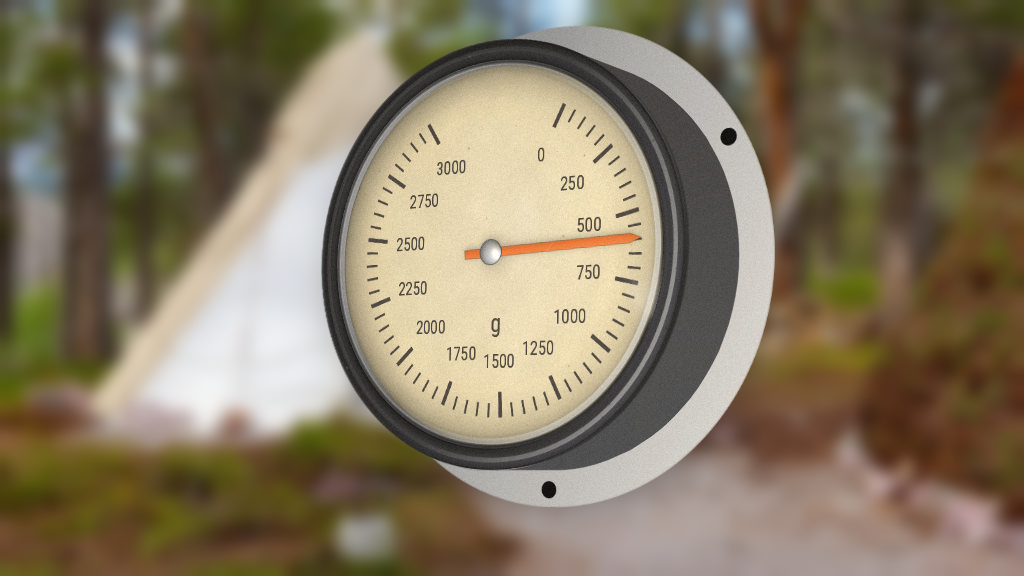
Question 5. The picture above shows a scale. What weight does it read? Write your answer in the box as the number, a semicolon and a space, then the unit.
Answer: 600; g
